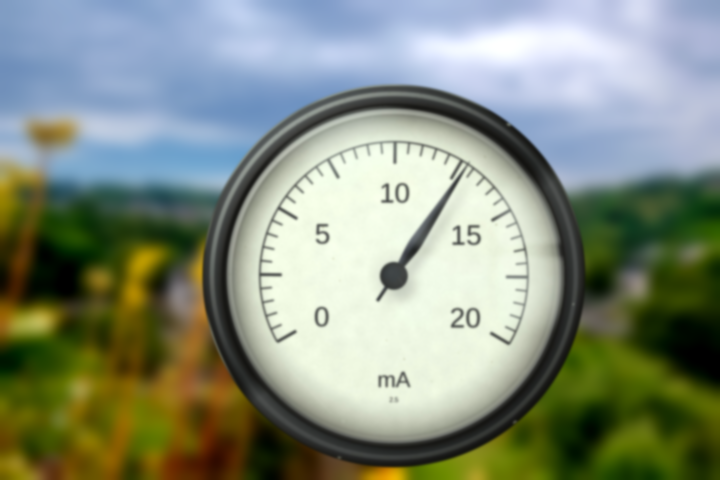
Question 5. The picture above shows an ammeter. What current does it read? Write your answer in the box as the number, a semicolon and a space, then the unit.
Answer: 12.75; mA
